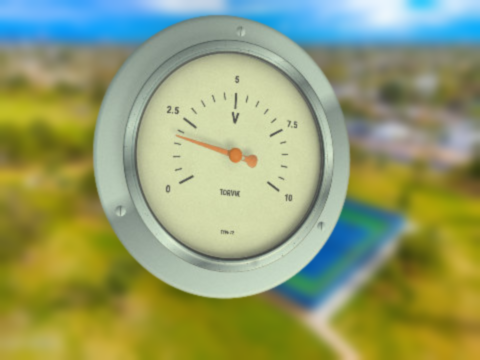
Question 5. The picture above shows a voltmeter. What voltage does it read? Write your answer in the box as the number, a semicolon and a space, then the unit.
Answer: 1.75; V
